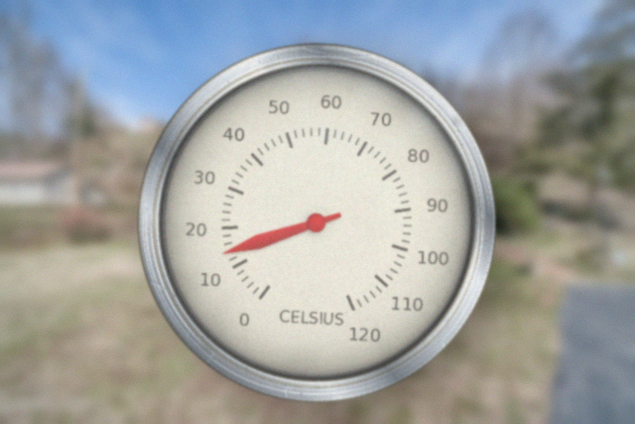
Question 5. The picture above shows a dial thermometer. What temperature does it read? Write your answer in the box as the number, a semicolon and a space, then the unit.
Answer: 14; °C
